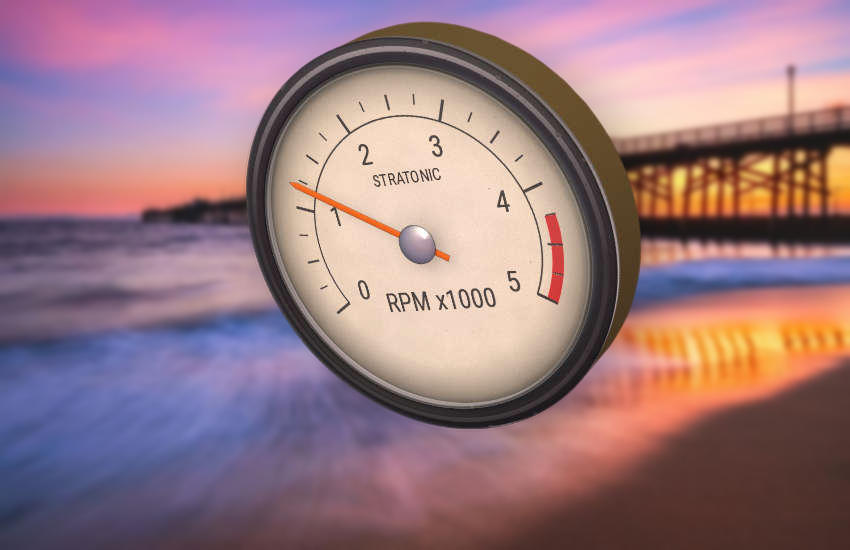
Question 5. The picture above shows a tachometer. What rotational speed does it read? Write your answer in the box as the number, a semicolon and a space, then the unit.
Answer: 1250; rpm
